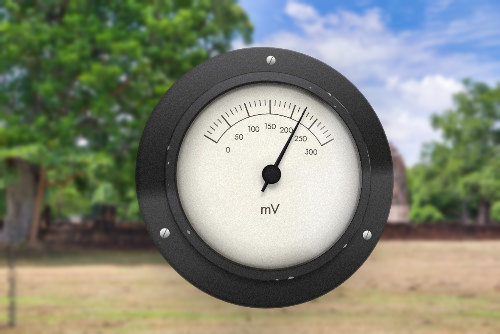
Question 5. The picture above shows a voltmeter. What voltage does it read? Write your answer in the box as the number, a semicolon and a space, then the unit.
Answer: 220; mV
